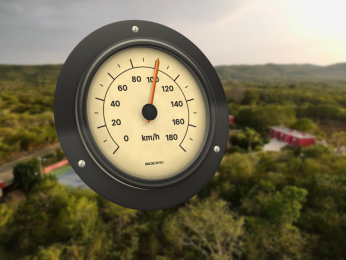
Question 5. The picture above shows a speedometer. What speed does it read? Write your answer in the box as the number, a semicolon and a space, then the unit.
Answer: 100; km/h
